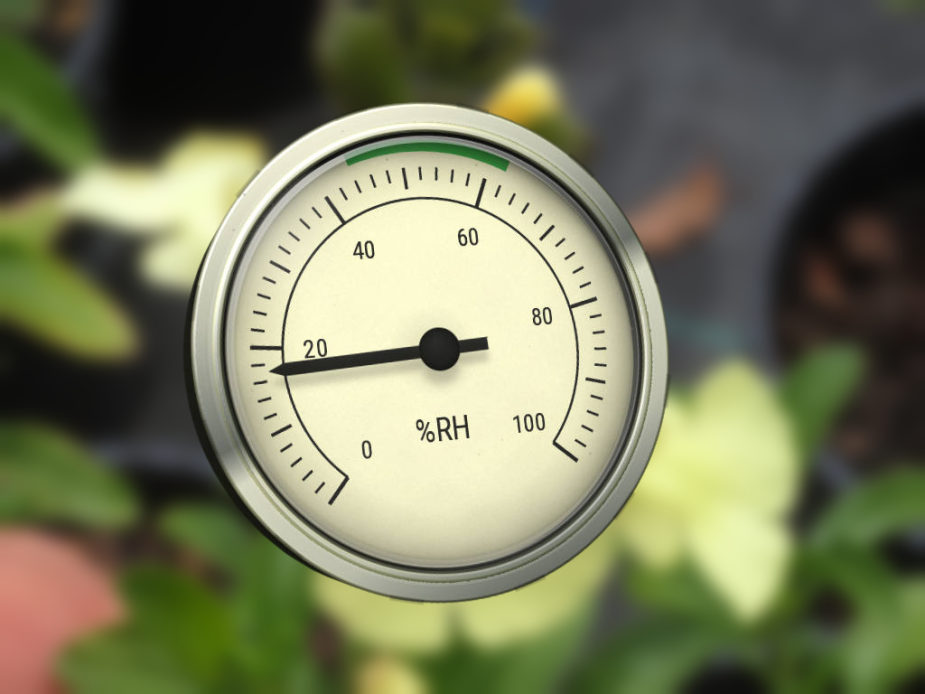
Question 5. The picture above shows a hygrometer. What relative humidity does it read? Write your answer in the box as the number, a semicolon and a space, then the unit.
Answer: 17; %
